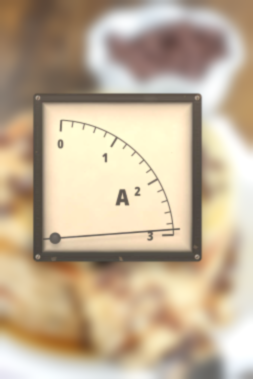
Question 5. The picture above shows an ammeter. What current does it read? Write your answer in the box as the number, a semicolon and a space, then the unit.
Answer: 2.9; A
